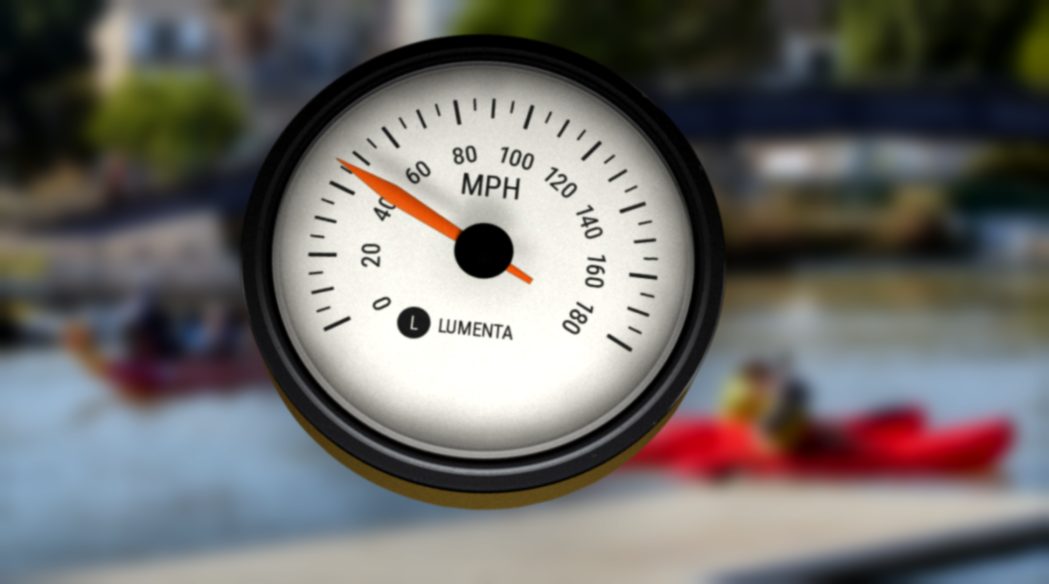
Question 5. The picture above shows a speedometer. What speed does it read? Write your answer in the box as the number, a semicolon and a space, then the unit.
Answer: 45; mph
